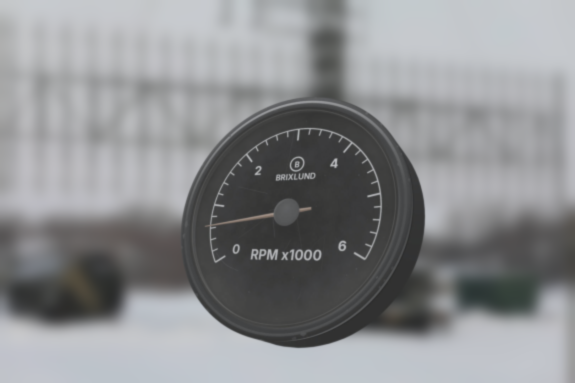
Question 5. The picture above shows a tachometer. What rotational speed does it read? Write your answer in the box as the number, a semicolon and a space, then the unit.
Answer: 600; rpm
